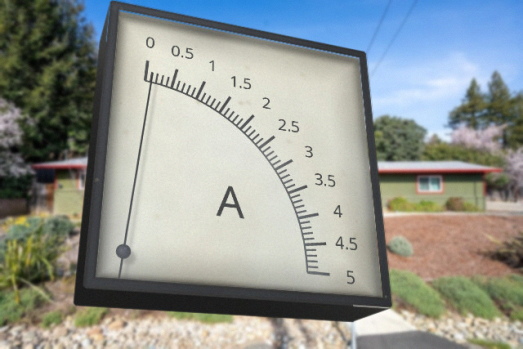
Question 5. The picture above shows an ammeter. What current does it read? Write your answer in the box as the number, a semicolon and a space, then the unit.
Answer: 0.1; A
